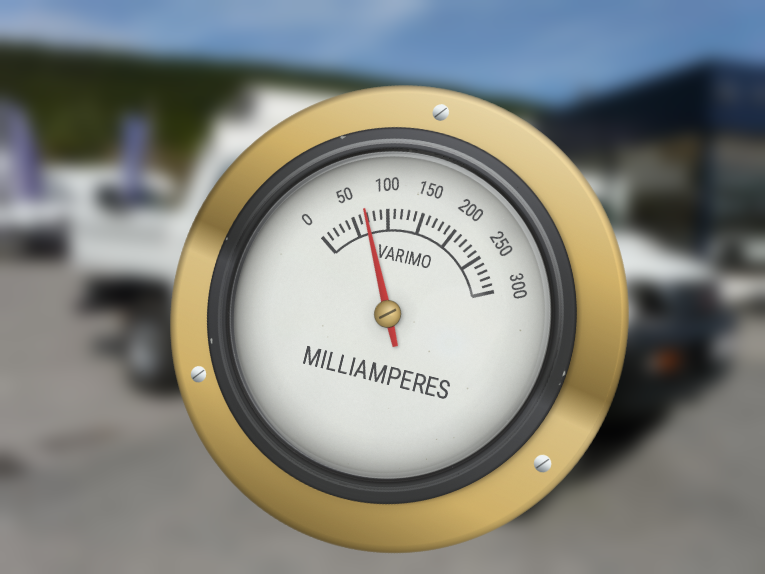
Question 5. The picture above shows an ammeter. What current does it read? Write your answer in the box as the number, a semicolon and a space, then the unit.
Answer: 70; mA
